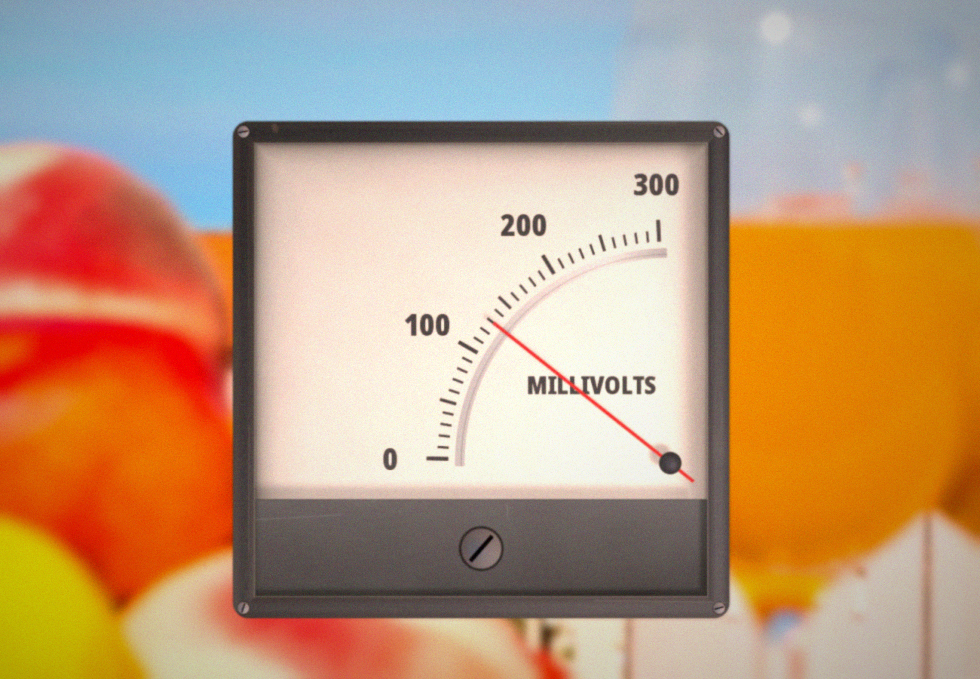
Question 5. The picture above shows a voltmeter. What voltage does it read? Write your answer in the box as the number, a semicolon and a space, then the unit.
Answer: 130; mV
